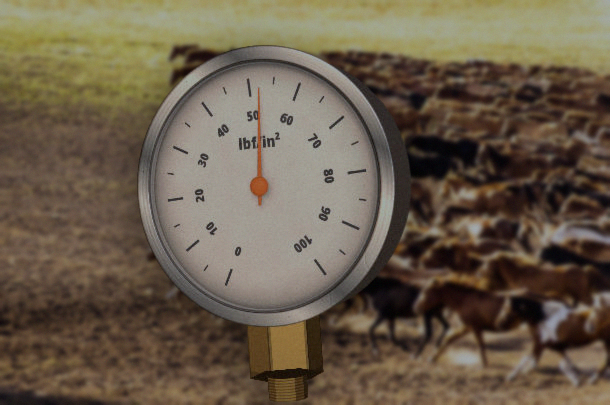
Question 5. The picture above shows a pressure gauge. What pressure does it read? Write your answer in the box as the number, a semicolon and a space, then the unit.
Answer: 52.5; psi
